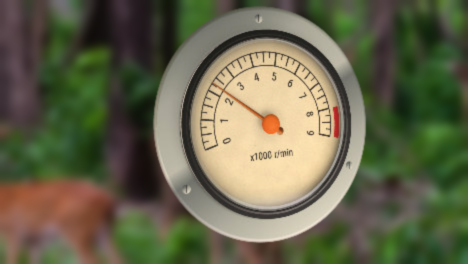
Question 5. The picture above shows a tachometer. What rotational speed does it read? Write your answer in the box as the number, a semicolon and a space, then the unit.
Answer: 2250; rpm
